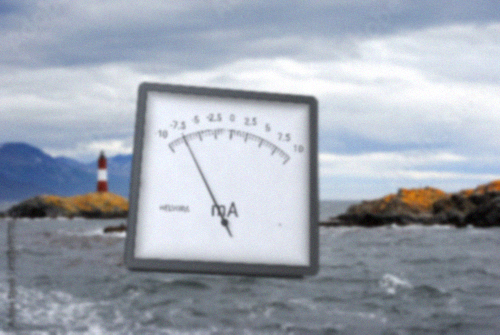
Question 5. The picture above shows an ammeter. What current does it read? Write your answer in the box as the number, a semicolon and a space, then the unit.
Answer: -7.5; mA
